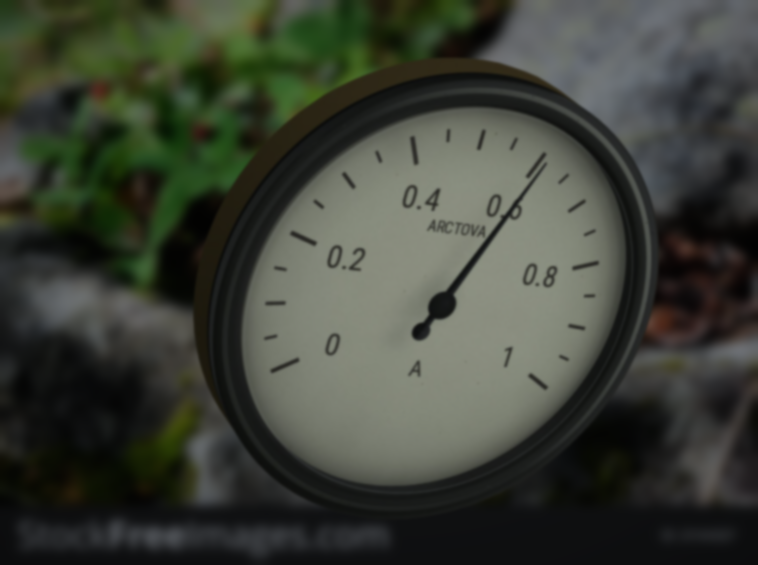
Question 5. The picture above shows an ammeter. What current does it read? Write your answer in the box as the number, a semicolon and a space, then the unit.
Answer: 0.6; A
